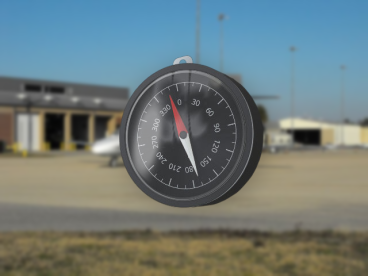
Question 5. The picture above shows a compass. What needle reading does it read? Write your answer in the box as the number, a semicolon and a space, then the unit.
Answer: 350; °
